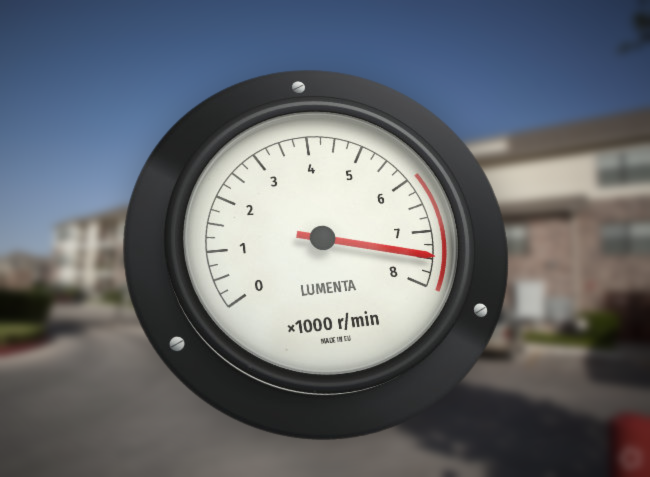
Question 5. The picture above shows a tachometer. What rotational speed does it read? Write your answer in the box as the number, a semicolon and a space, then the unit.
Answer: 7500; rpm
